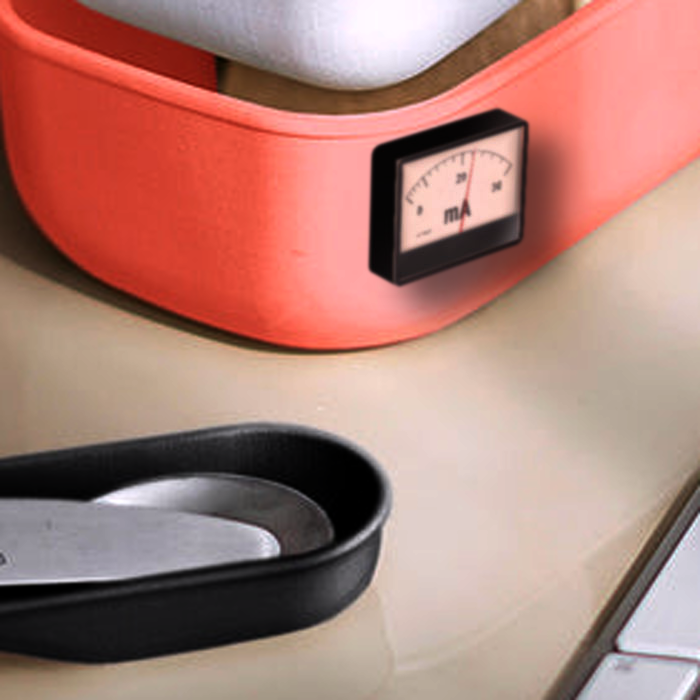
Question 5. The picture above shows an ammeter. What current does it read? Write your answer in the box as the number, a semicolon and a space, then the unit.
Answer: 22; mA
